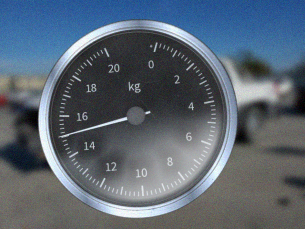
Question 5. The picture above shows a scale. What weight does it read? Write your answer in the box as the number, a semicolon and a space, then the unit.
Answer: 15; kg
